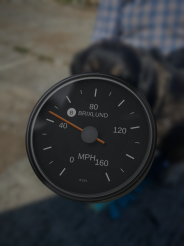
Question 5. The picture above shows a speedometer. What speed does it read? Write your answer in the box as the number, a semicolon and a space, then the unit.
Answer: 45; mph
